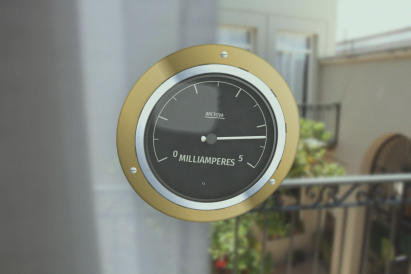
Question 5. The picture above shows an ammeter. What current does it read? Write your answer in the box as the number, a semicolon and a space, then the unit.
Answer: 4.25; mA
